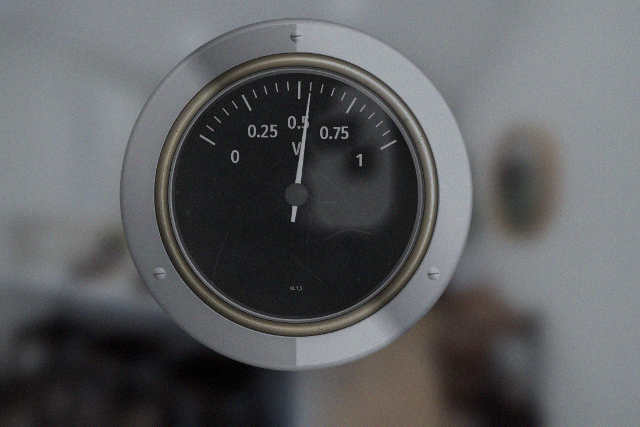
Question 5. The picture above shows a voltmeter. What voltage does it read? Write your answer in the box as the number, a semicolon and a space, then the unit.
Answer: 0.55; V
